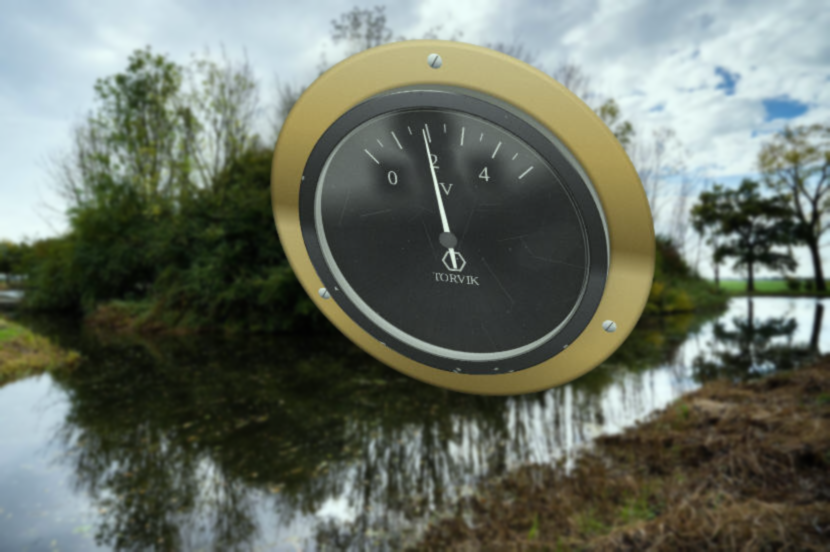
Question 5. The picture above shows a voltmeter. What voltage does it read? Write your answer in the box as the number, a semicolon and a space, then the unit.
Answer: 2; V
